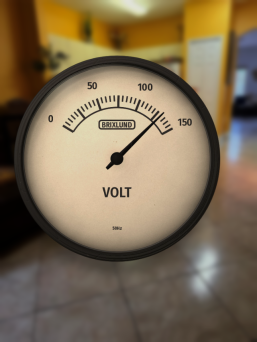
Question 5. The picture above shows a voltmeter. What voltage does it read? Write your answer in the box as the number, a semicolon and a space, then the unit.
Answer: 130; V
